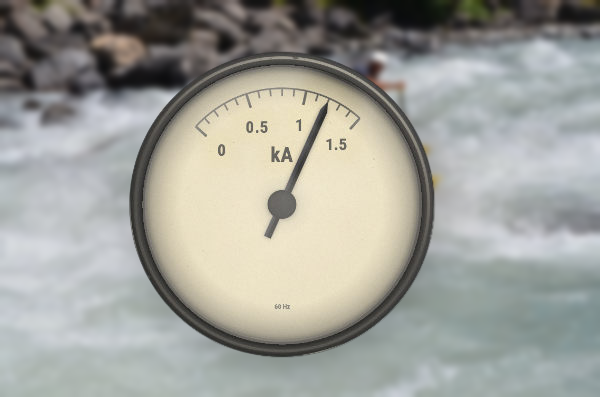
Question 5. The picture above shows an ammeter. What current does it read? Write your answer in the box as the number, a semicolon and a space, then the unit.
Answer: 1.2; kA
